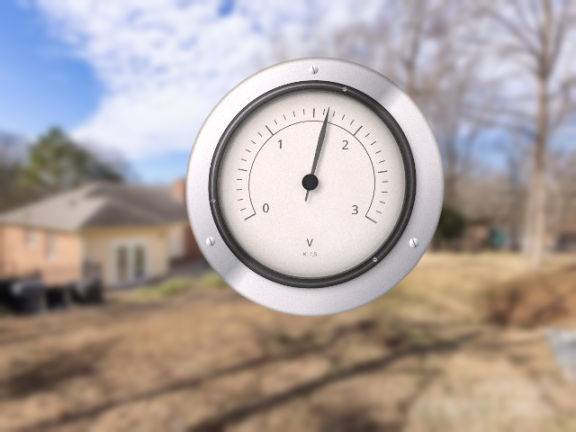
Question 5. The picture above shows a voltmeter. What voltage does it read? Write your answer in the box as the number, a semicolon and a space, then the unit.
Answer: 1.65; V
